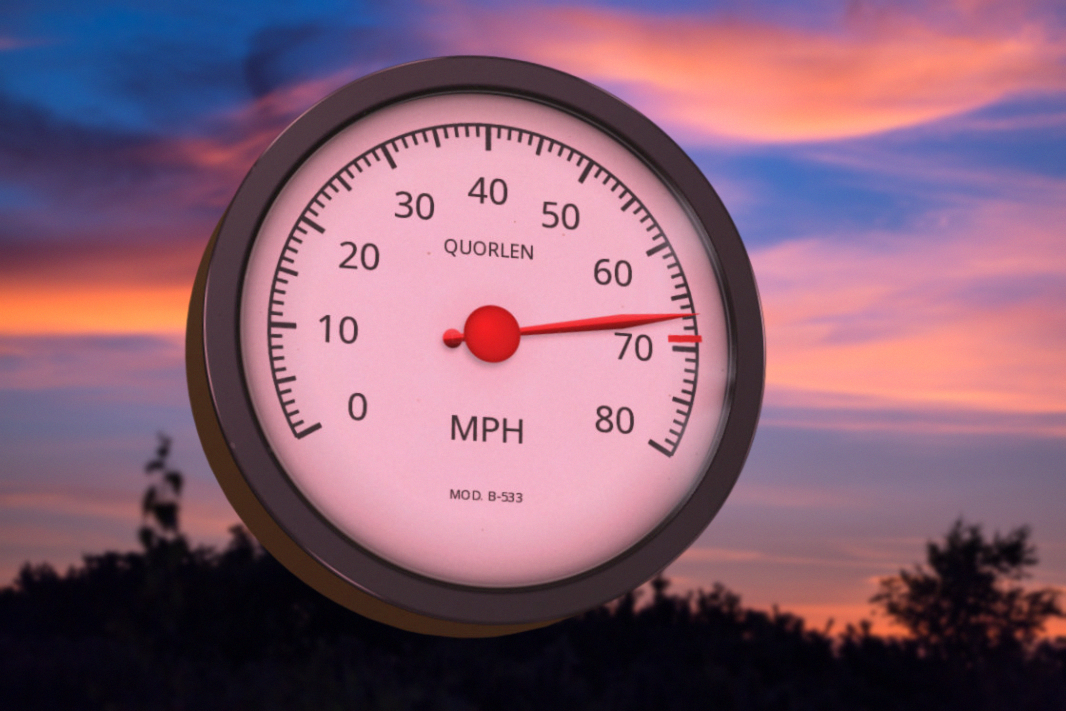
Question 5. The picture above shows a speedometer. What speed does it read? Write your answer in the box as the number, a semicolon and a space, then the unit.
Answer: 67; mph
